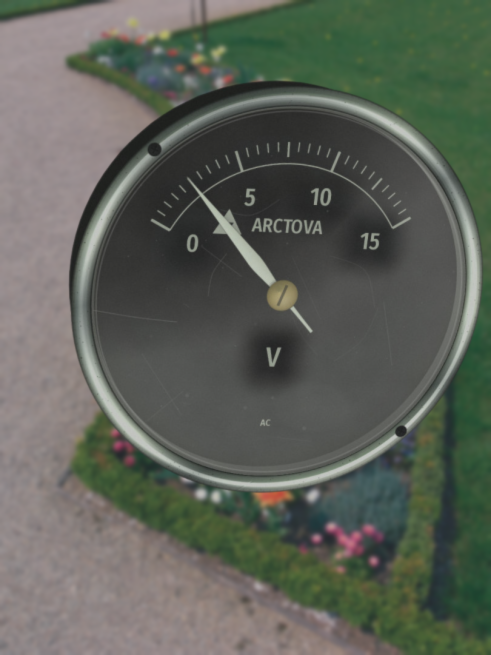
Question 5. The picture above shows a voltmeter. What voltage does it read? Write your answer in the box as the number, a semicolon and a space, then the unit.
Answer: 2.5; V
